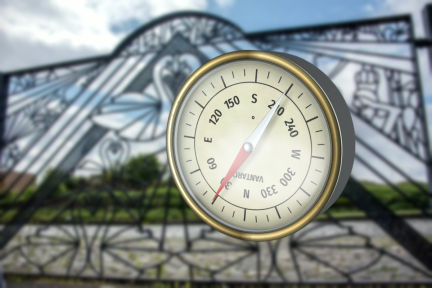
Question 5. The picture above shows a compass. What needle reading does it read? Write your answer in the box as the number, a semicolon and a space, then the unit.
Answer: 30; °
